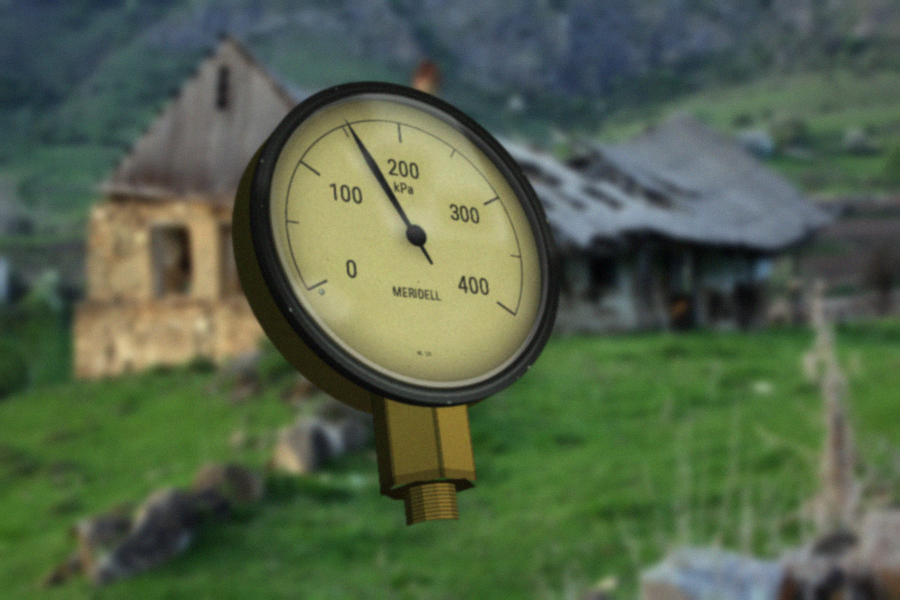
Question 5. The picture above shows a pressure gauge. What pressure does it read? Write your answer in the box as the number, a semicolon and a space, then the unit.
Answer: 150; kPa
